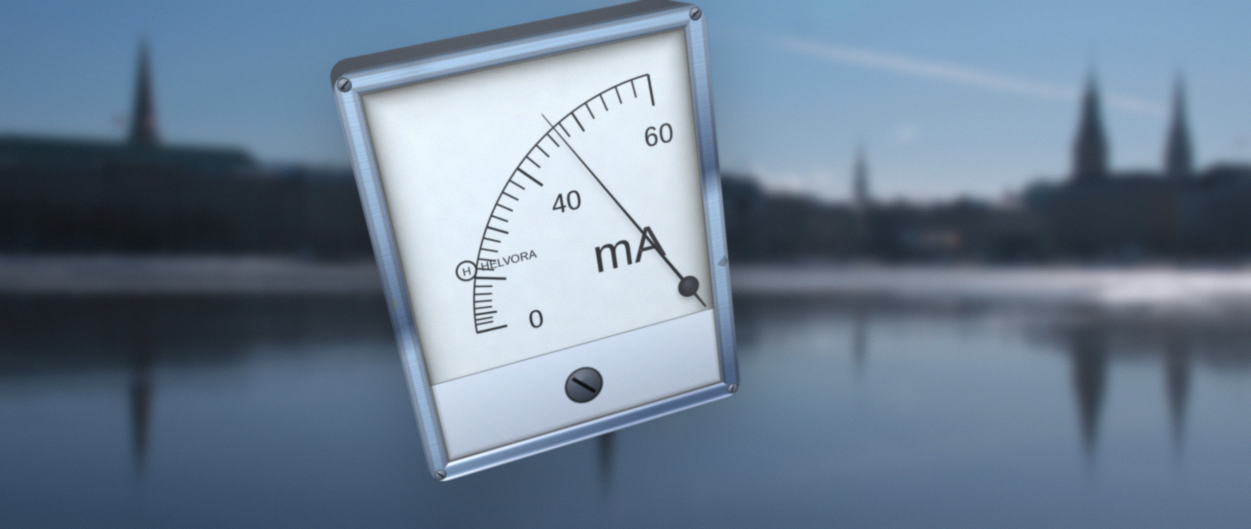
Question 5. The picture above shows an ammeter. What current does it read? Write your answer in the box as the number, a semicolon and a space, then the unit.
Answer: 47; mA
